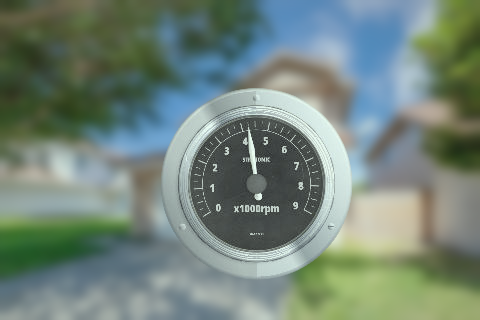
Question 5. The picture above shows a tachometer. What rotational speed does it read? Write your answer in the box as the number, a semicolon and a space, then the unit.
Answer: 4250; rpm
